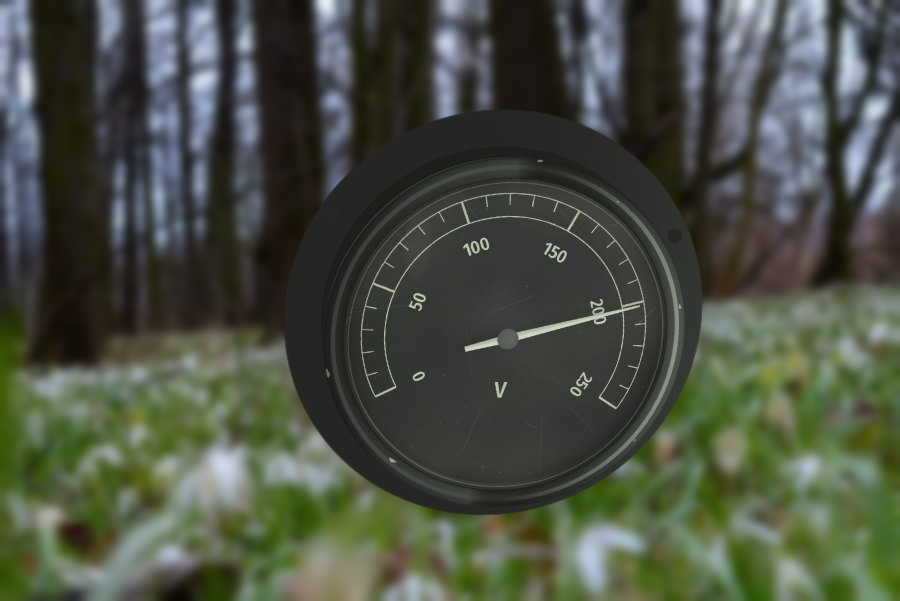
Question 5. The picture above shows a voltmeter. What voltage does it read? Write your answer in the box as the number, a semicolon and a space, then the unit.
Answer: 200; V
